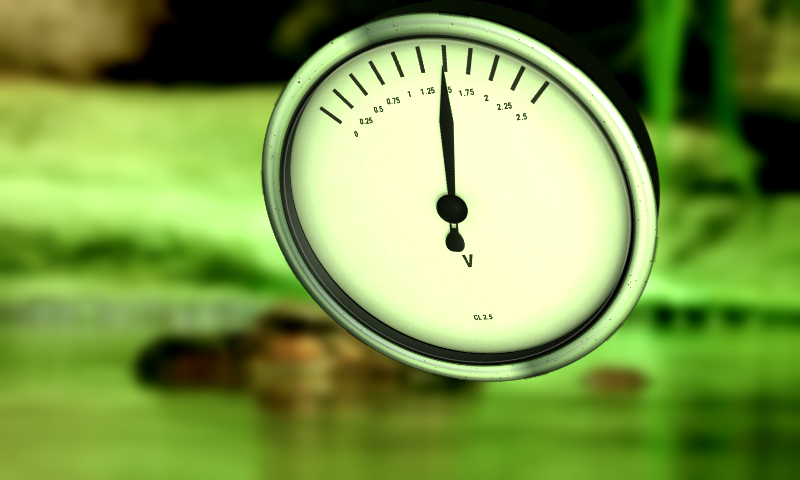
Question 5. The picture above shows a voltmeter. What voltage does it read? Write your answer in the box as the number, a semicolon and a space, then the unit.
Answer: 1.5; V
